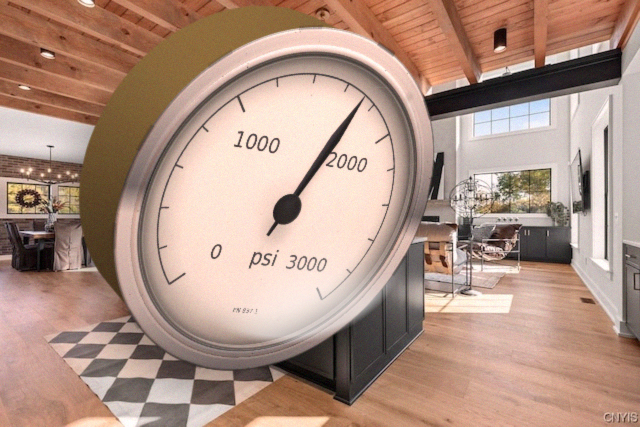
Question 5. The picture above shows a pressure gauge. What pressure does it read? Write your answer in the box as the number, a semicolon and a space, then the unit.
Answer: 1700; psi
